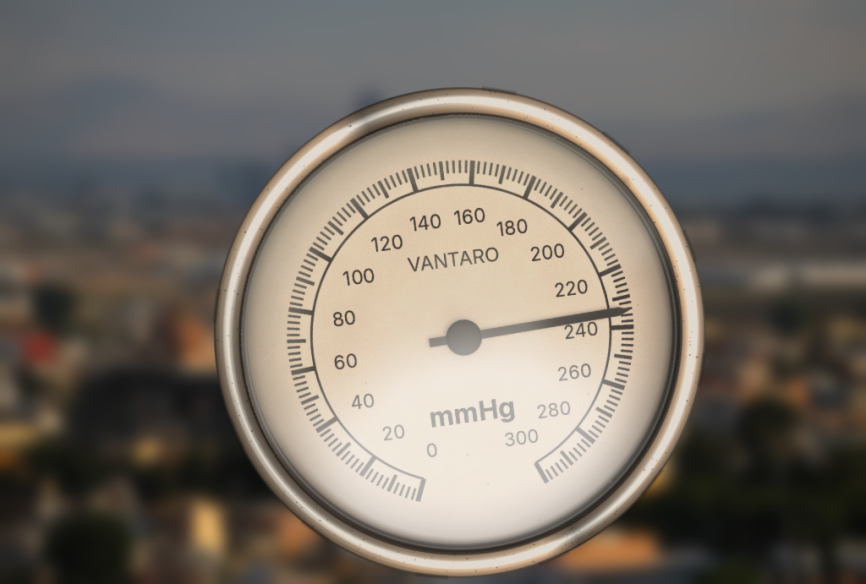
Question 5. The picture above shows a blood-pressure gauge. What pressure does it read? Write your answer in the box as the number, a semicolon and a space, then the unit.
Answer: 234; mmHg
